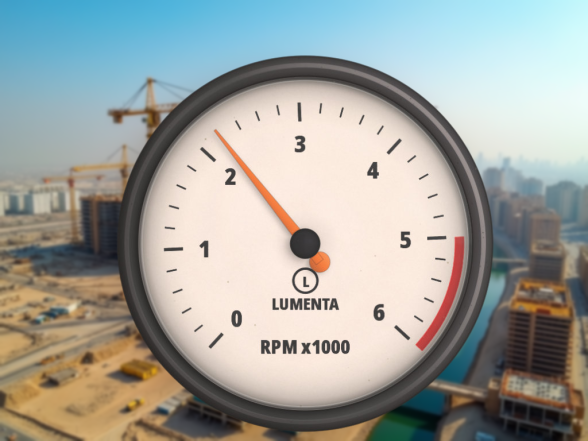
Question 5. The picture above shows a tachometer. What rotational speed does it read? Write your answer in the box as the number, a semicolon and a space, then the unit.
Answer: 2200; rpm
